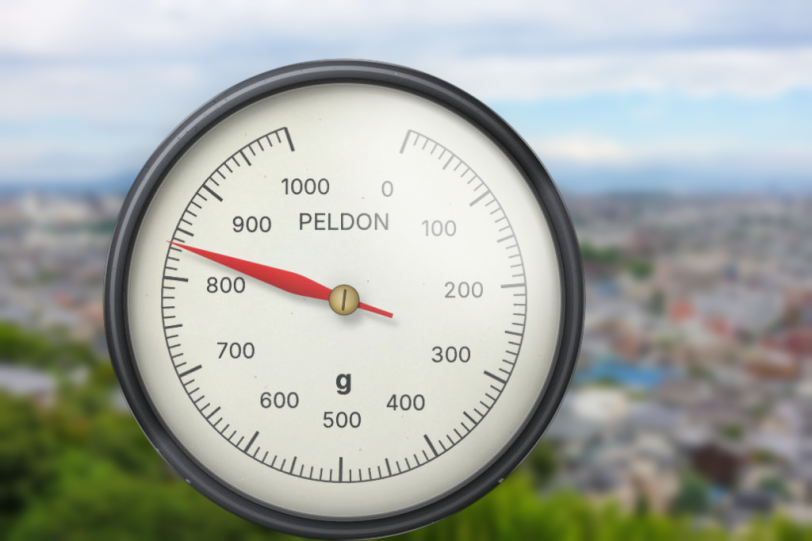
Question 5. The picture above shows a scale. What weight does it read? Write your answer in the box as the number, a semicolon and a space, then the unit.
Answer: 835; g
